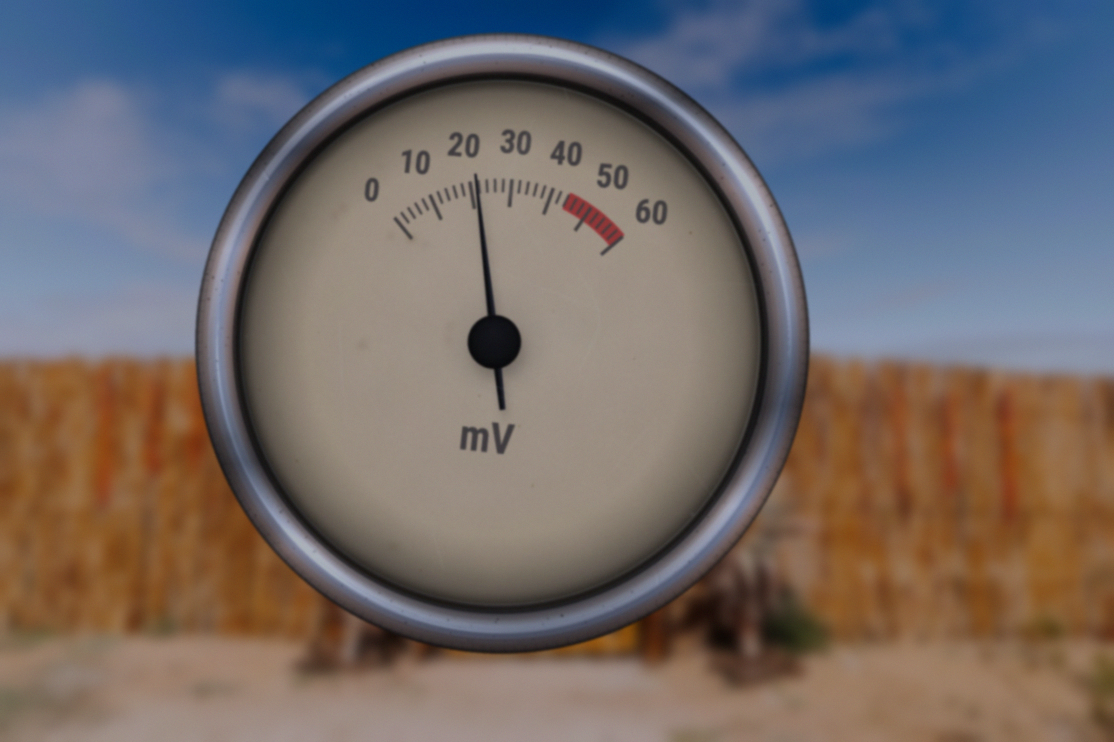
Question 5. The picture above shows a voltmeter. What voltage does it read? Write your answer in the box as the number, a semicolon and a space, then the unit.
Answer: 22; mV
